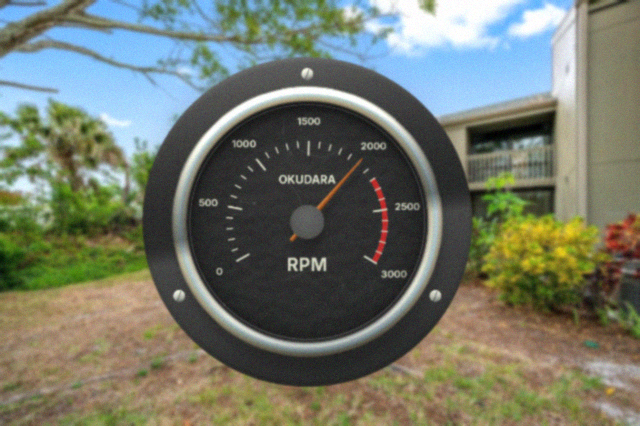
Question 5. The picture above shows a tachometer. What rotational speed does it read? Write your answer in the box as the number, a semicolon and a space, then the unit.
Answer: 2000; rpm
